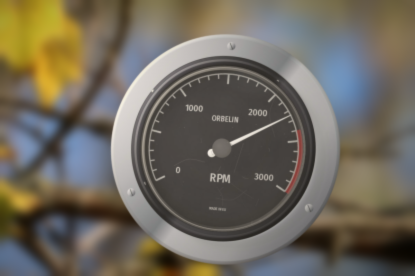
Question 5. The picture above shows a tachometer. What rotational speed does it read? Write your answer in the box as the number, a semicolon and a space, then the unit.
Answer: 2250; rpm
